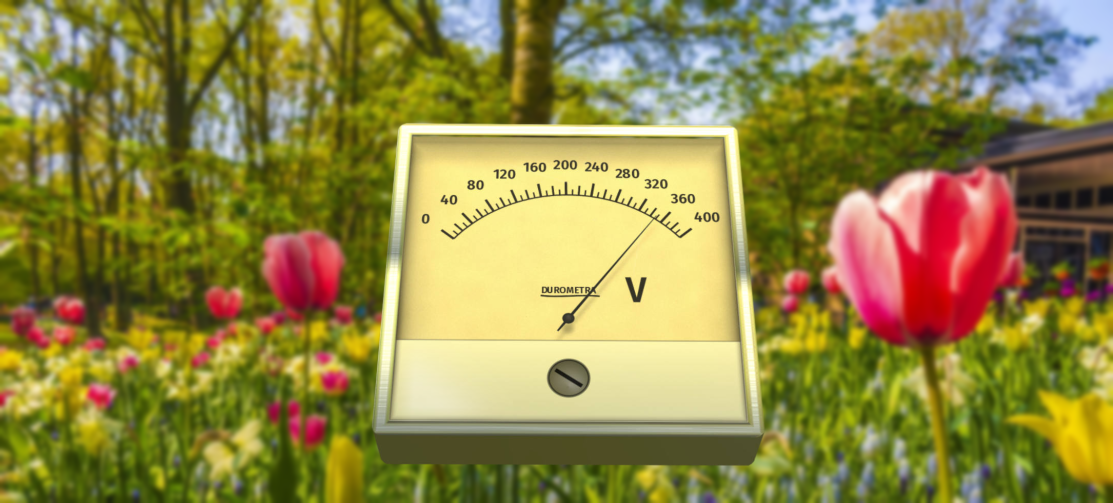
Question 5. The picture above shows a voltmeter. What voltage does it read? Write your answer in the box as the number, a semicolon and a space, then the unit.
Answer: 350; V
